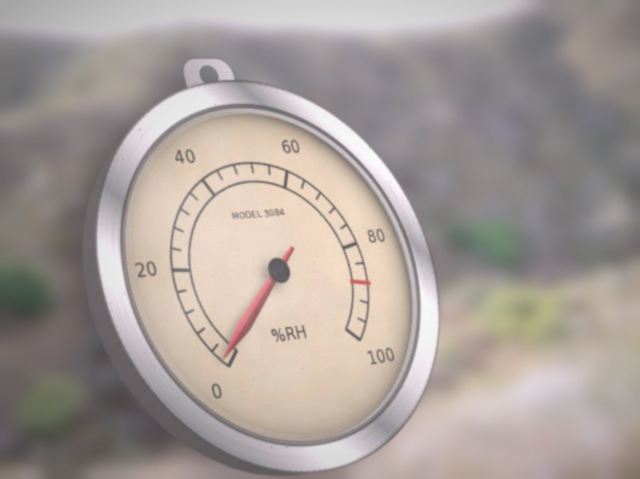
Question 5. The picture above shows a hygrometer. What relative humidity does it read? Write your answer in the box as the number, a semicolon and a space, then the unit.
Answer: 2; %
